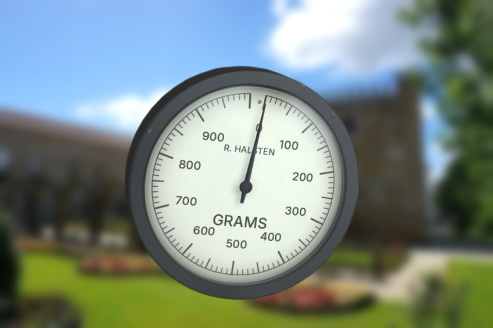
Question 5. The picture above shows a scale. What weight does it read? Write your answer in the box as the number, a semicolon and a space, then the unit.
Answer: 0; g
